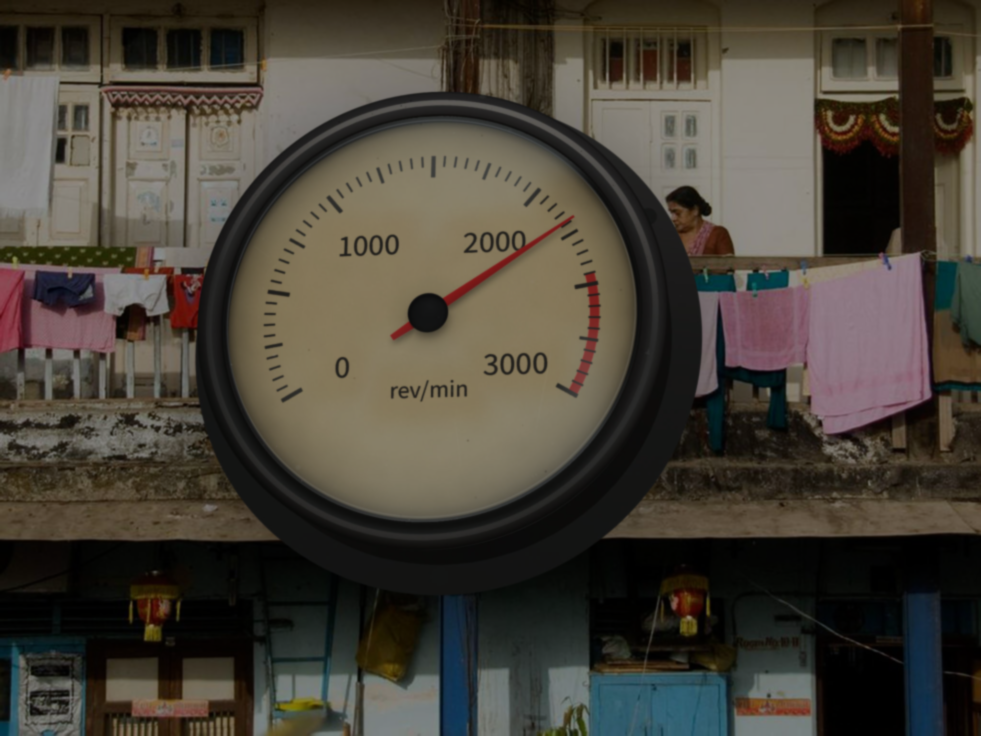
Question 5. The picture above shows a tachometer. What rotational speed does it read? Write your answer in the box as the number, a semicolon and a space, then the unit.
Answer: 2200; rpm
